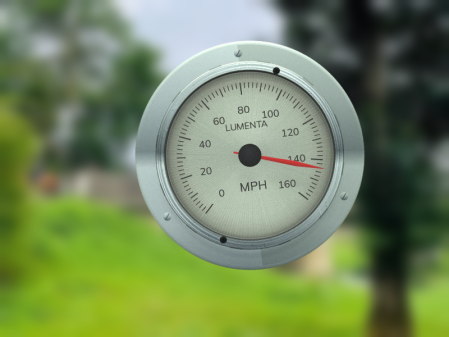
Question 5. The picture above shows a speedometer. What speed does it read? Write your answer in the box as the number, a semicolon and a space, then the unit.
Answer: 144; mph
